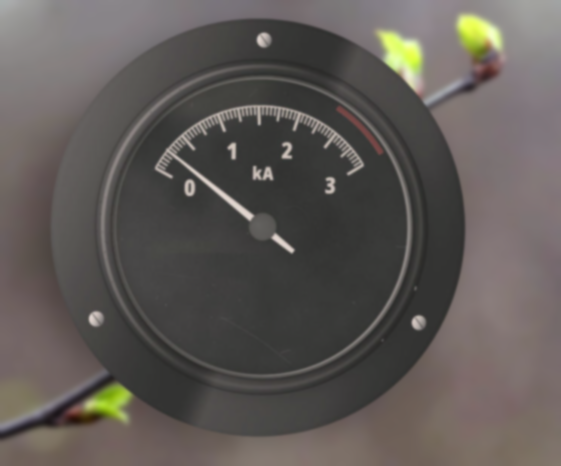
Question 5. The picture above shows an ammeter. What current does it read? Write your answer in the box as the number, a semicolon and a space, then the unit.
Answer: 0.25; kA
